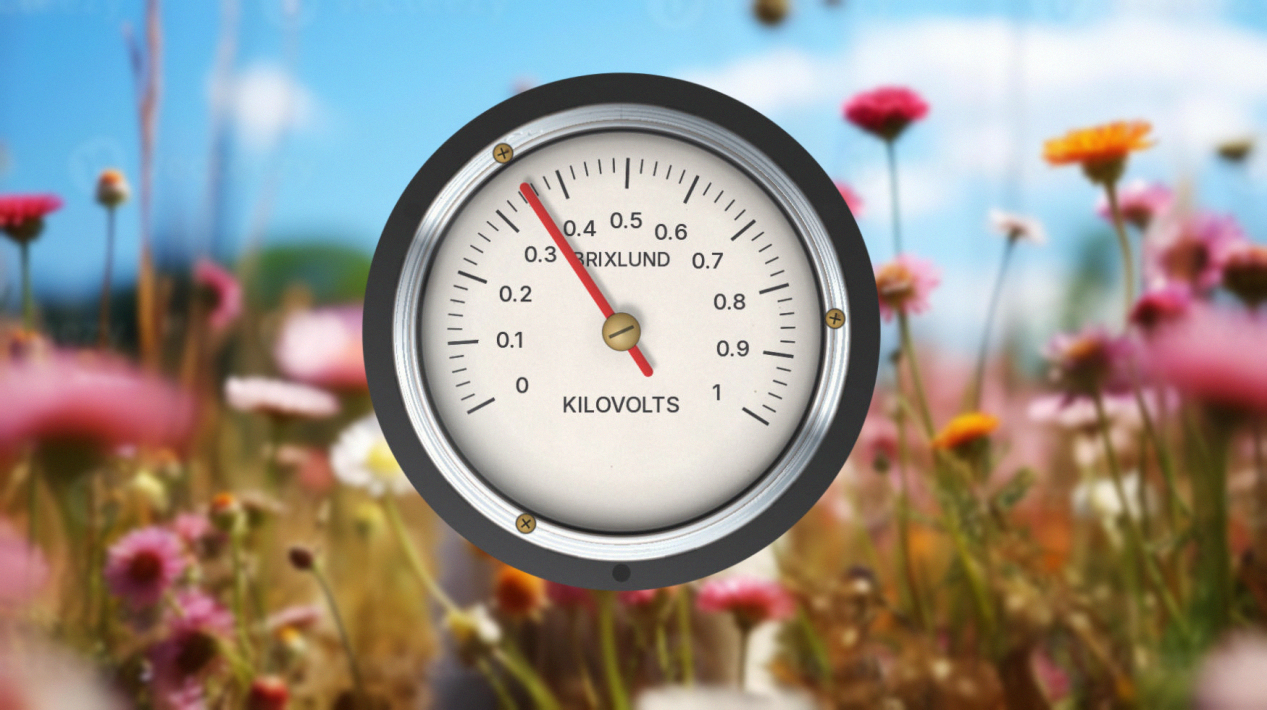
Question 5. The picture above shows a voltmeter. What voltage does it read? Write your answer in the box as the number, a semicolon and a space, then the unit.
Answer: 0.35; kV
